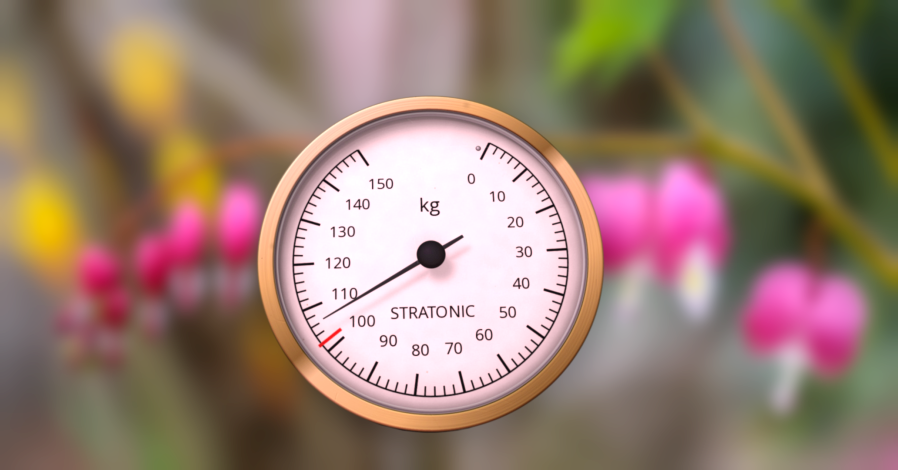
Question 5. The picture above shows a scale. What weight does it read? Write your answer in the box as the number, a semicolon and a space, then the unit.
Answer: 106; kg
